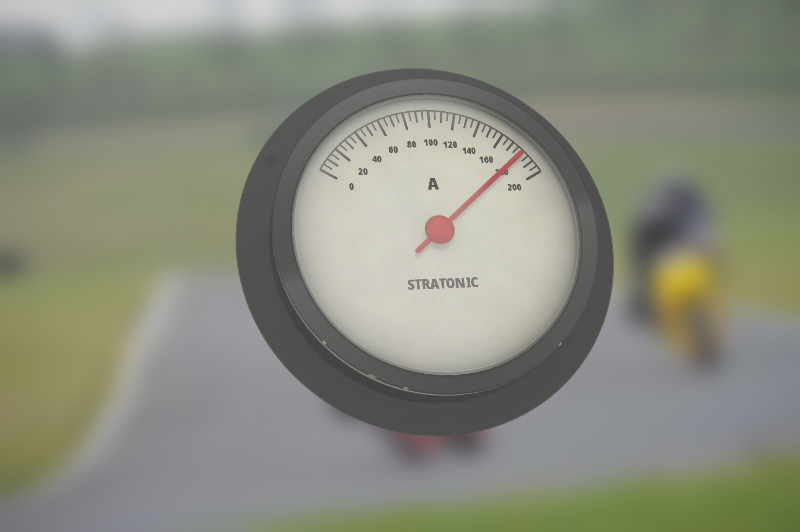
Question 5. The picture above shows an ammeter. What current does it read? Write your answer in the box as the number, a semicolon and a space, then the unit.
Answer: 180; A
